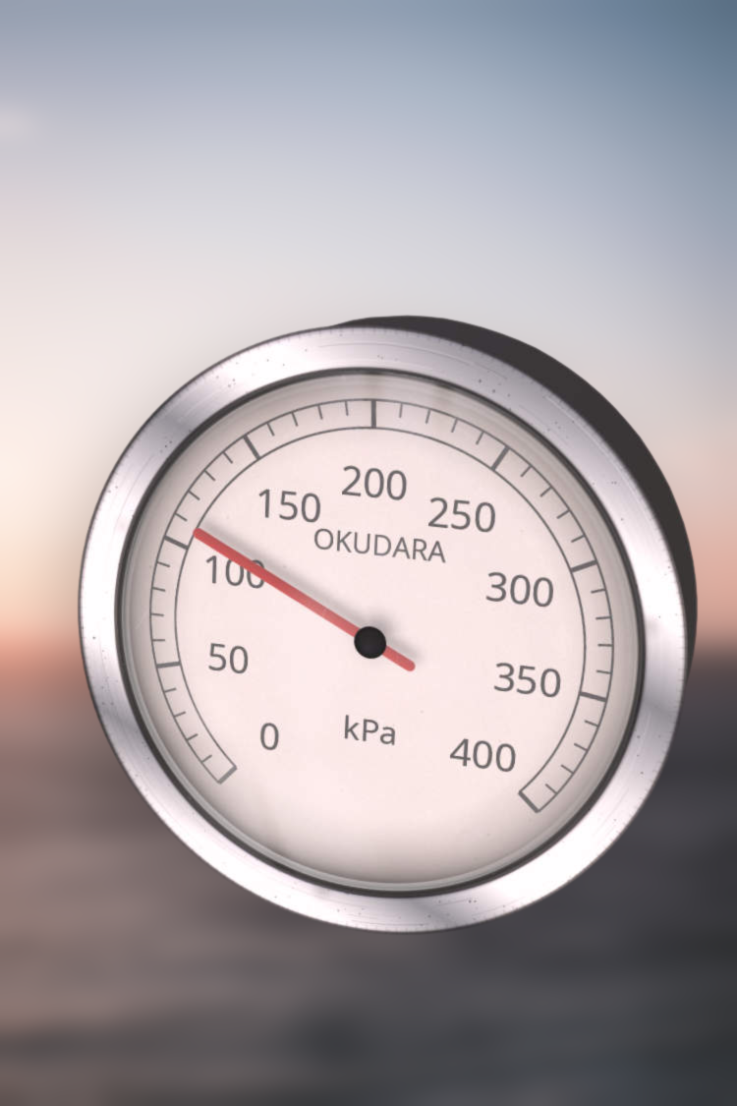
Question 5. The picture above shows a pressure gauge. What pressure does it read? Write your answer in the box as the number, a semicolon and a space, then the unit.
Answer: 110; kPa
